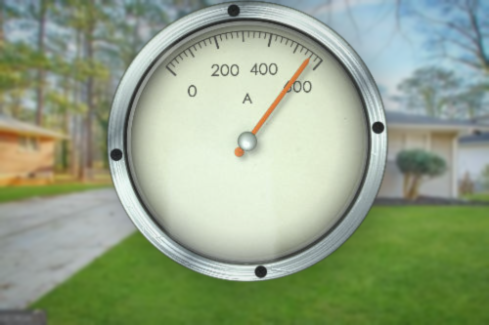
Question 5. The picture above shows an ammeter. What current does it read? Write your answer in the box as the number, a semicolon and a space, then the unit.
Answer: 560; A
